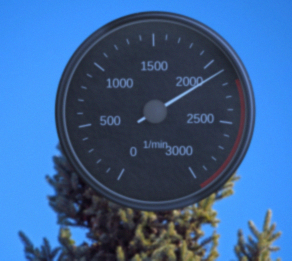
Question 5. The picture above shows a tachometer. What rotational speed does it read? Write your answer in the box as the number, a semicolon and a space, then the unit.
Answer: 2100; rpm
